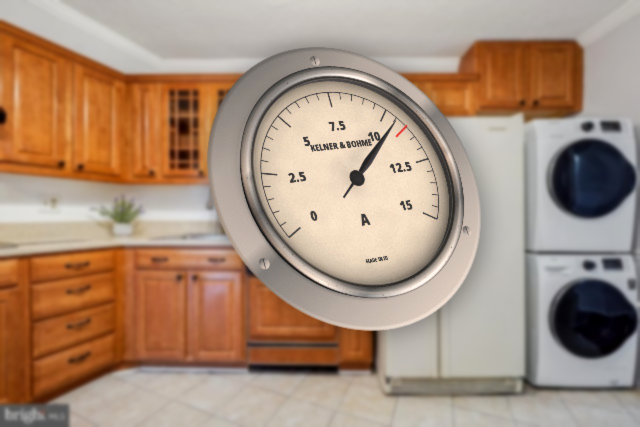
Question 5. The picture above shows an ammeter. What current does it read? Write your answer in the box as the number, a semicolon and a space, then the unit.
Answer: 10.5; A
